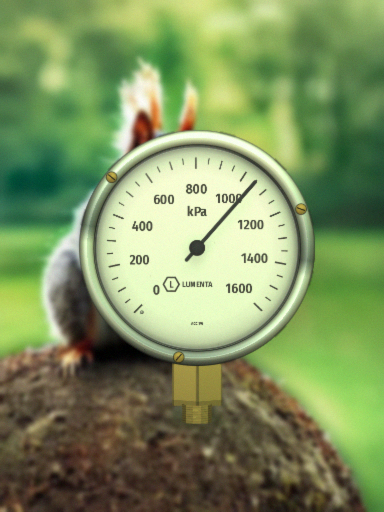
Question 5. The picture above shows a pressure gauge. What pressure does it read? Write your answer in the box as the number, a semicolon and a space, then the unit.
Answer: 1050; kPa
